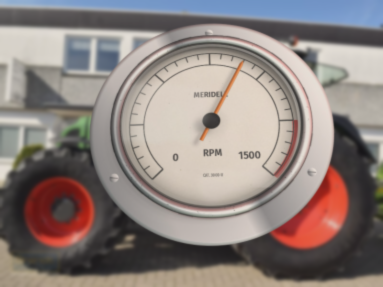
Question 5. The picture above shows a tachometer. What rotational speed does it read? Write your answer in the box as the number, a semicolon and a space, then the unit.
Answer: 900; rpm
